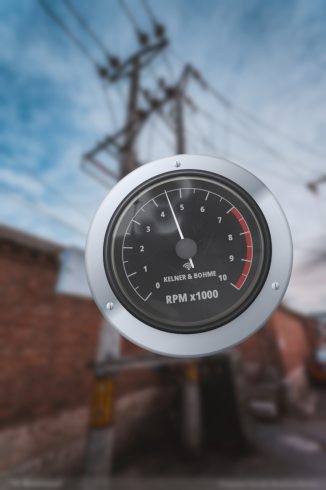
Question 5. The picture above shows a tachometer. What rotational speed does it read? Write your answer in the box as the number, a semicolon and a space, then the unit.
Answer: 4500; rpm
